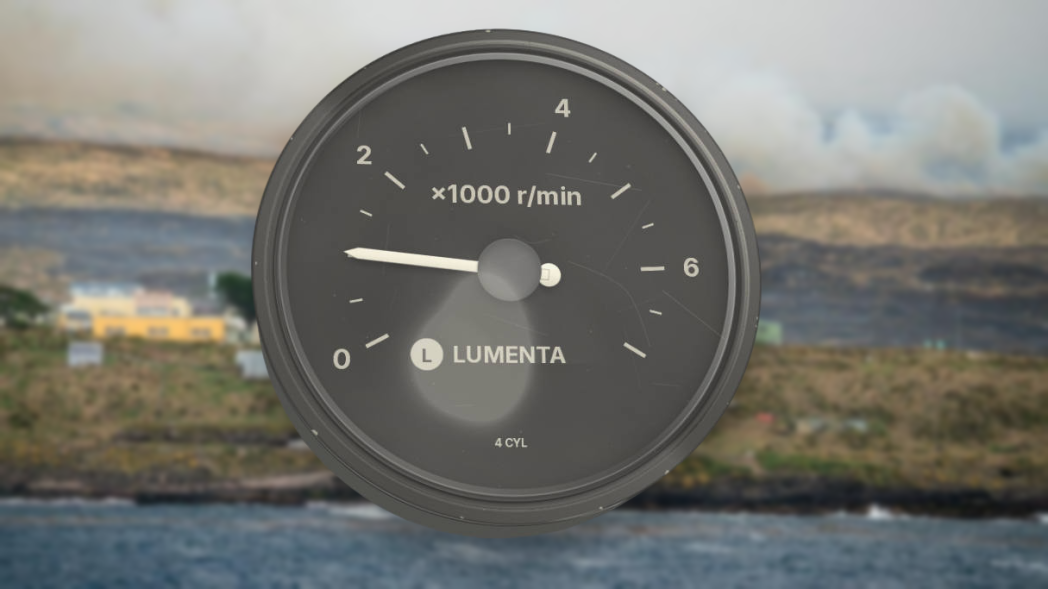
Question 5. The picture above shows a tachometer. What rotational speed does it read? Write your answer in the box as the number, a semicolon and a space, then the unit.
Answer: 1000; rpm
